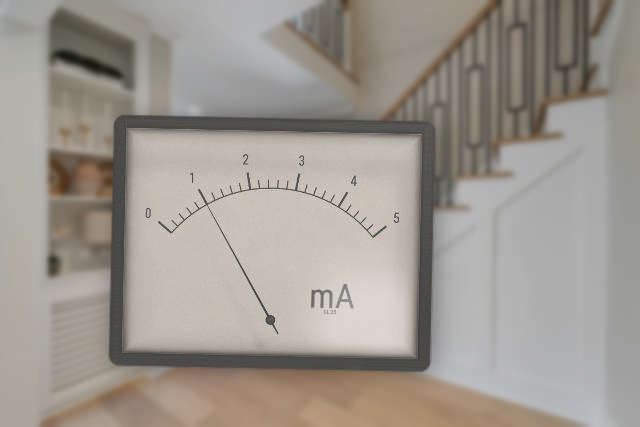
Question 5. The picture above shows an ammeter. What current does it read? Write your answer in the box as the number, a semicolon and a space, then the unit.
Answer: 1; mA
